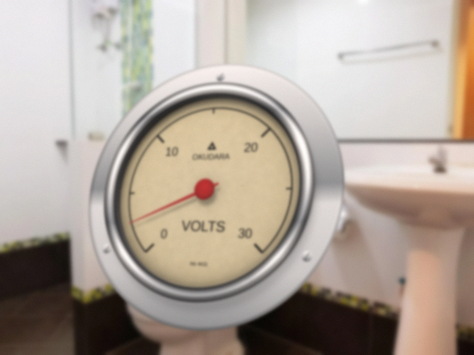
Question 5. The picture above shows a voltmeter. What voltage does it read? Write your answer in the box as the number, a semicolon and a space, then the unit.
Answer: 2.5; V
